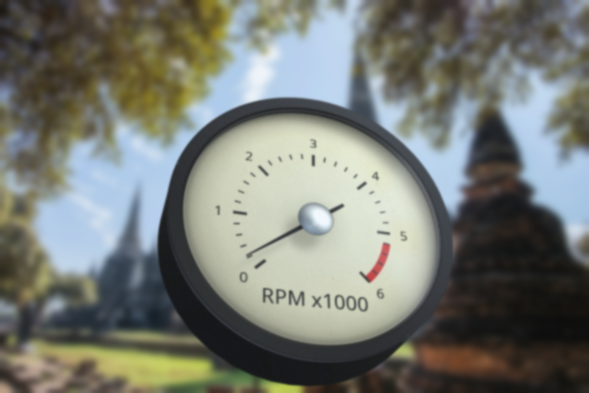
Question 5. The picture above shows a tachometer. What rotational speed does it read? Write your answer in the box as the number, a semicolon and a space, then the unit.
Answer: 200; rpm
